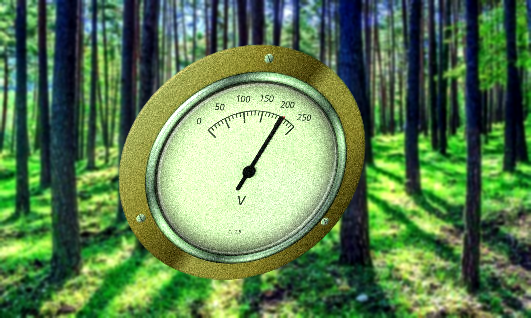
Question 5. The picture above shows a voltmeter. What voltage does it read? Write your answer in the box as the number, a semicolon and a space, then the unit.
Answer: 200; V
